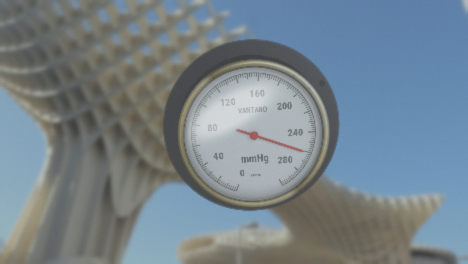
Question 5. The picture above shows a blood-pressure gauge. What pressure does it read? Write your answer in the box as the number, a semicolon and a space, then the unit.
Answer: 260; mmHg
